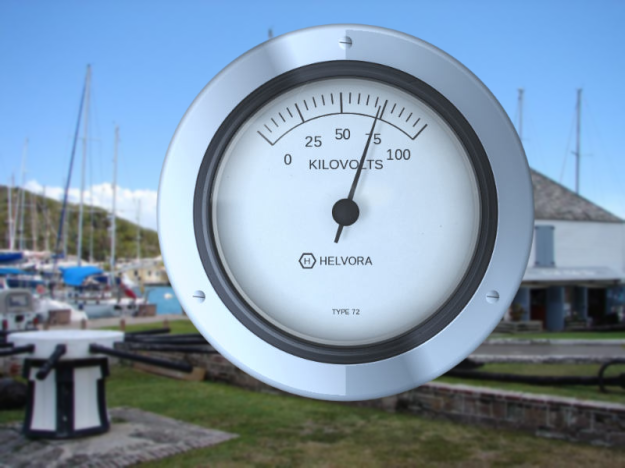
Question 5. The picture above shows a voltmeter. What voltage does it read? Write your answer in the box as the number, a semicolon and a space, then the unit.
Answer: 72.5; kV
